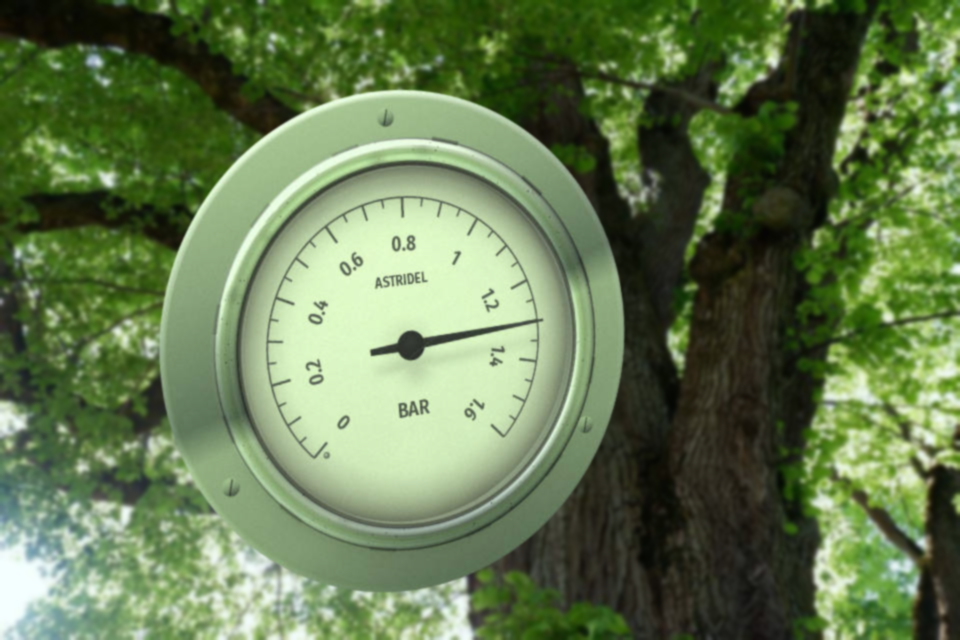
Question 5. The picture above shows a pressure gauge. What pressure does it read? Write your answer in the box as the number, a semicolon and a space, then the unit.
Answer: 1.3; bar
